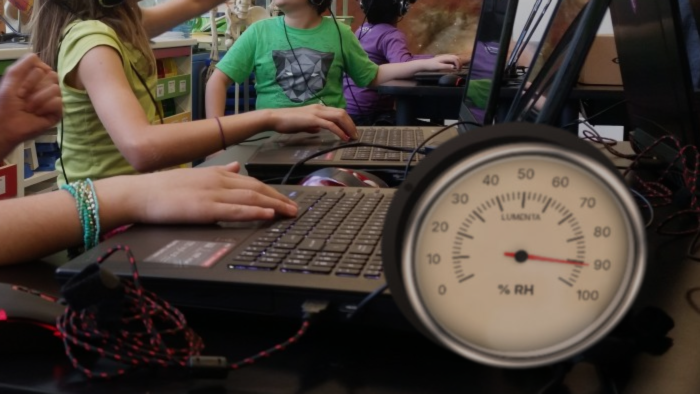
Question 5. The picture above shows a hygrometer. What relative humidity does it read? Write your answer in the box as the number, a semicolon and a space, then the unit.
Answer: 90; %
